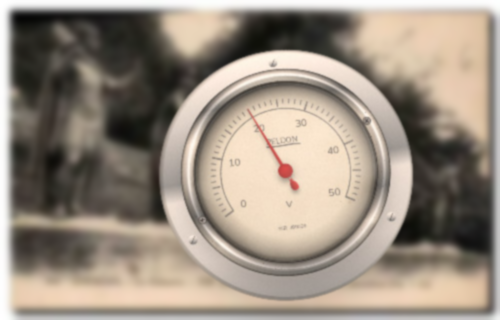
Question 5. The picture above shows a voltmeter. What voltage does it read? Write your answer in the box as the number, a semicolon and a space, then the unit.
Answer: 20; V
